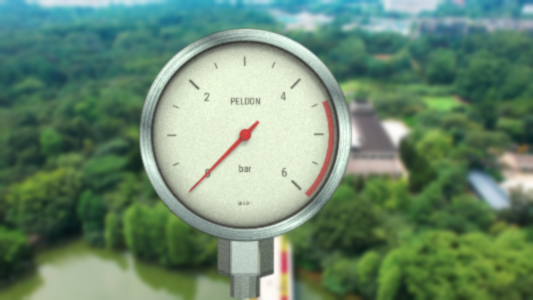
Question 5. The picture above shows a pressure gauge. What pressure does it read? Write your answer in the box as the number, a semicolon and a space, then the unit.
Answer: 0; bar
